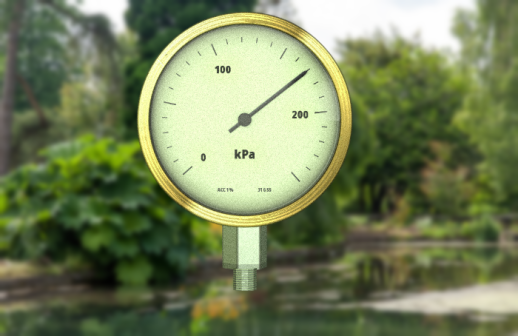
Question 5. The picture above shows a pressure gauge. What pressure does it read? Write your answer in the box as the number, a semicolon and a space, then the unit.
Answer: 170; kPa
